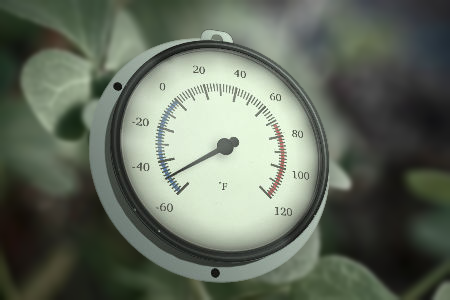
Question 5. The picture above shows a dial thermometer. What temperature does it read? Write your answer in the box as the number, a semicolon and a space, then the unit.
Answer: -50; °F
